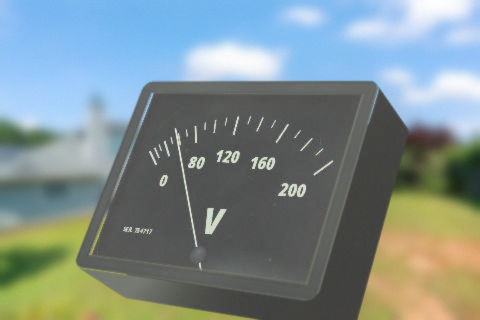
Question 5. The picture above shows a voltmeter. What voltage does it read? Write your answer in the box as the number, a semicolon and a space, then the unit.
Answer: 60; V
